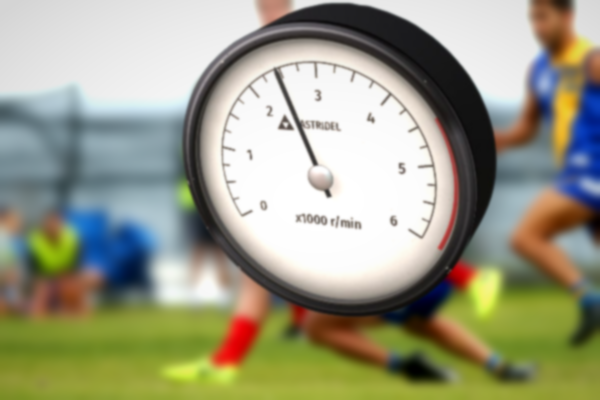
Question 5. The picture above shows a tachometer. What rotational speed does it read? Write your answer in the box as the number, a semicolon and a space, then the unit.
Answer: 2500; rpm
